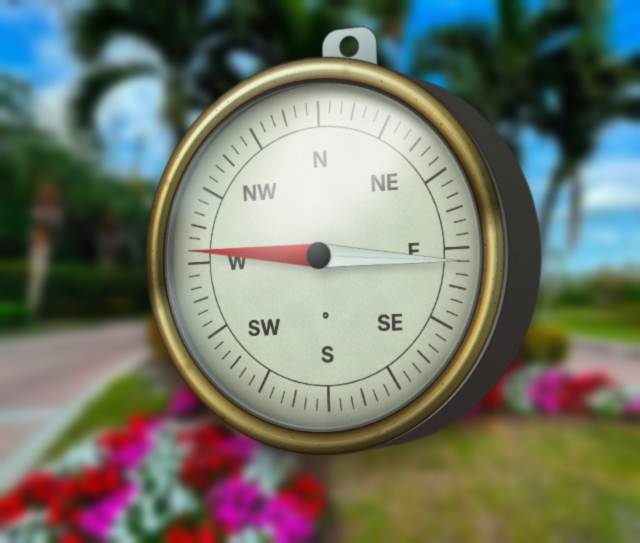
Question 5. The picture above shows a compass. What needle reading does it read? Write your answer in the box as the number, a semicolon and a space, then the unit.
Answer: 275; °
